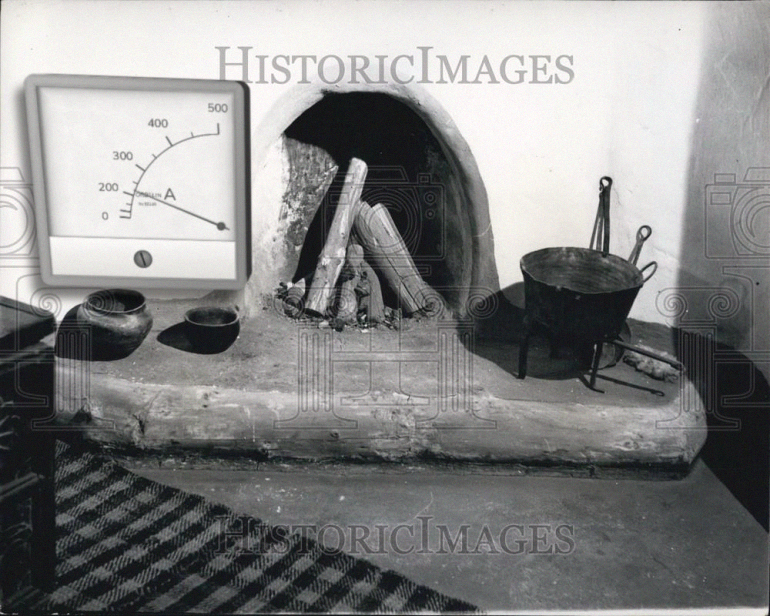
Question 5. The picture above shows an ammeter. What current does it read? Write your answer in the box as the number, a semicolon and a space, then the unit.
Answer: 225; A
